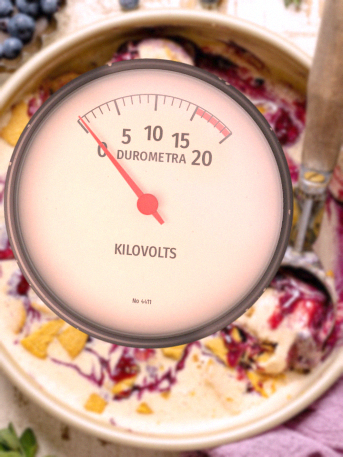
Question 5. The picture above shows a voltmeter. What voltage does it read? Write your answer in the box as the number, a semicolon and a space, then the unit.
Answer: 0.5; kV
